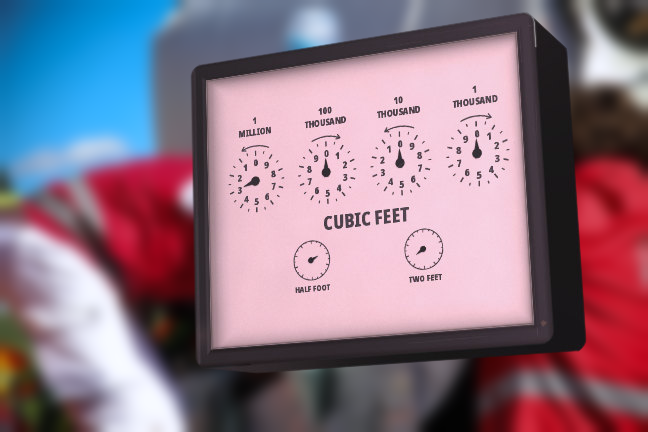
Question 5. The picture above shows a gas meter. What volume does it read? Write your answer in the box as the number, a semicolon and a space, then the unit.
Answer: 300000; ft³
